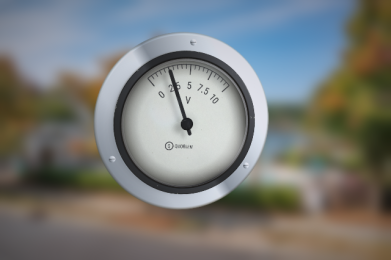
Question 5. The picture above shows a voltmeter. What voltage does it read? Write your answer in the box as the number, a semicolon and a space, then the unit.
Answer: 2.5; V
